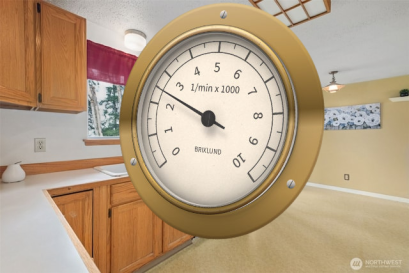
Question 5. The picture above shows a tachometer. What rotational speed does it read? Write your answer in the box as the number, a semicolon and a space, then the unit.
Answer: 2500; rpm
